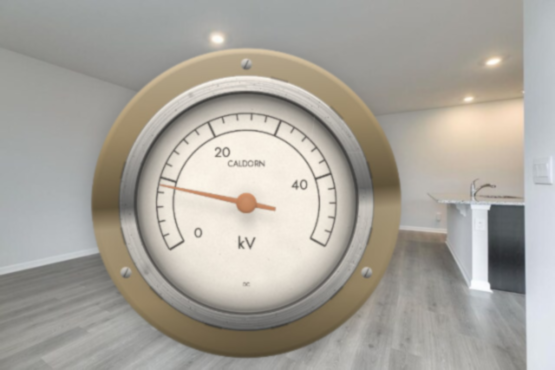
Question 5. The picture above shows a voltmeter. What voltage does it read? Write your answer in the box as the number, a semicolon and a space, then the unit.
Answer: 9; kV
